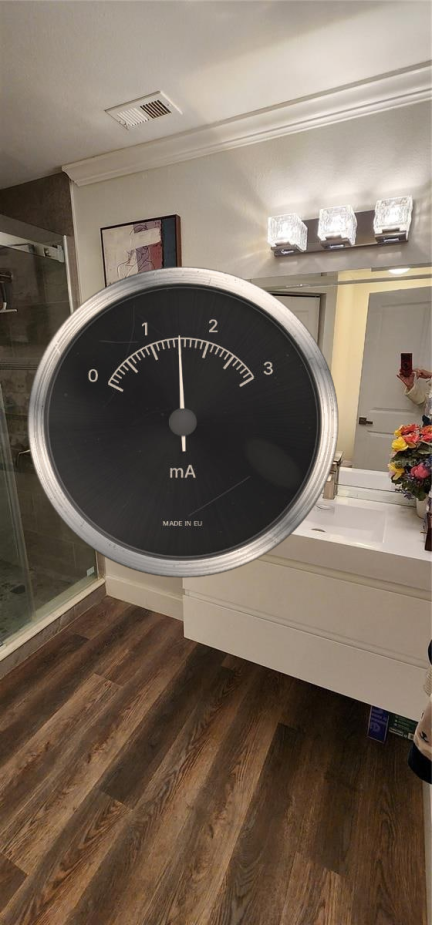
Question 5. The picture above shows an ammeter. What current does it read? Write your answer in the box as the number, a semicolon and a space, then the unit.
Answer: 1.5; mA
